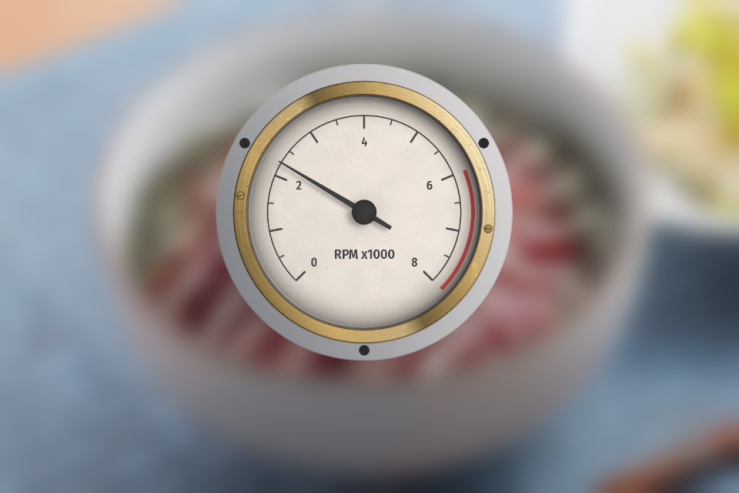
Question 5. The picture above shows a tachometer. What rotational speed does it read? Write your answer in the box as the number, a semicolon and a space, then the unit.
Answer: 2250; rpm
